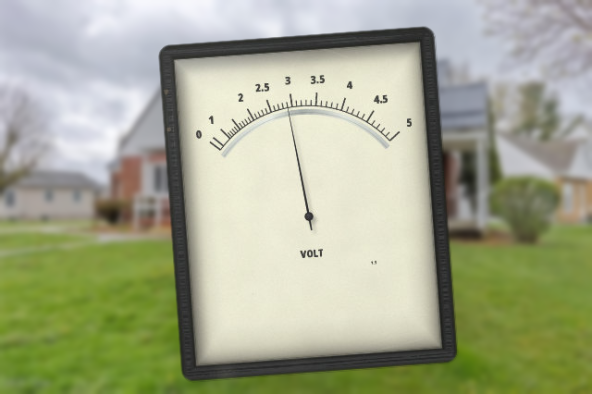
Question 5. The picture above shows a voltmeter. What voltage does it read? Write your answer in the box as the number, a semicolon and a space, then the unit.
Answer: 2.9; V
